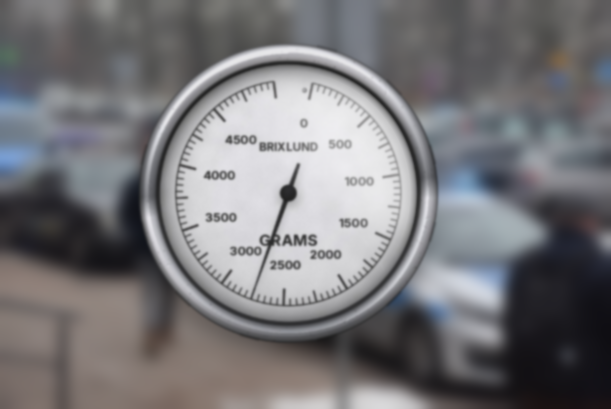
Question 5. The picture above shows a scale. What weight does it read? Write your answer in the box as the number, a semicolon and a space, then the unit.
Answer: 2750; g
